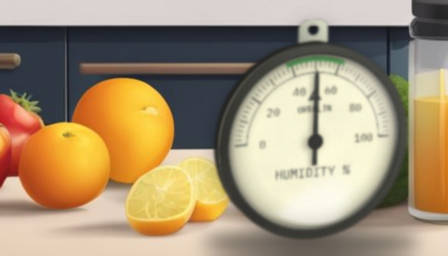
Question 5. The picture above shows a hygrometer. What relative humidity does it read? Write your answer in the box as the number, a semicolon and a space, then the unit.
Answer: 50; %
